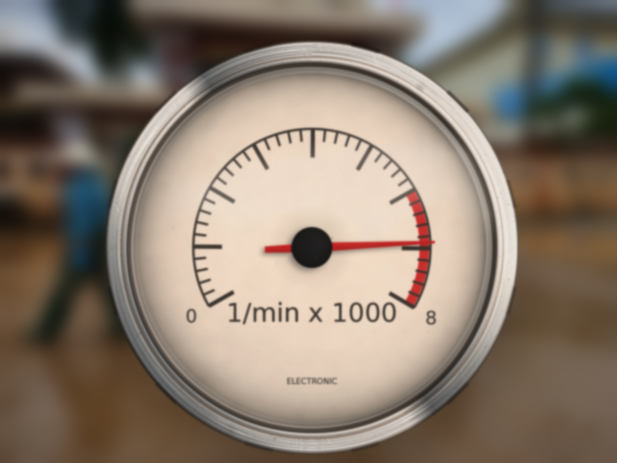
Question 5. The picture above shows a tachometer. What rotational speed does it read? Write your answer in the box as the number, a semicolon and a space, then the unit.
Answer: 6900; rpm
